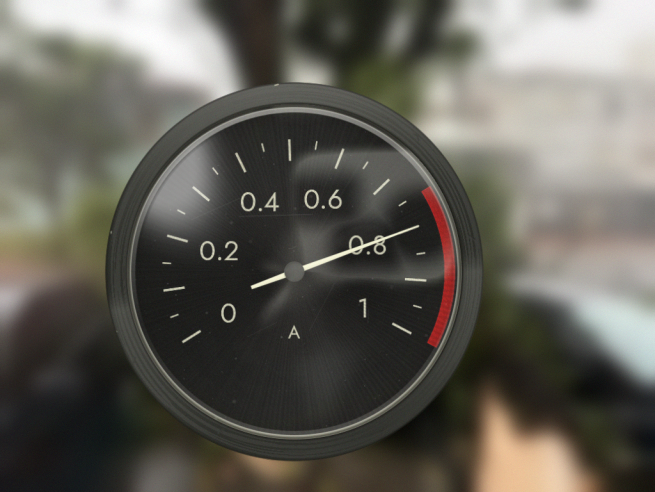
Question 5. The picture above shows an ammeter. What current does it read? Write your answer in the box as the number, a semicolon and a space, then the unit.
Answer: 0.8; A
